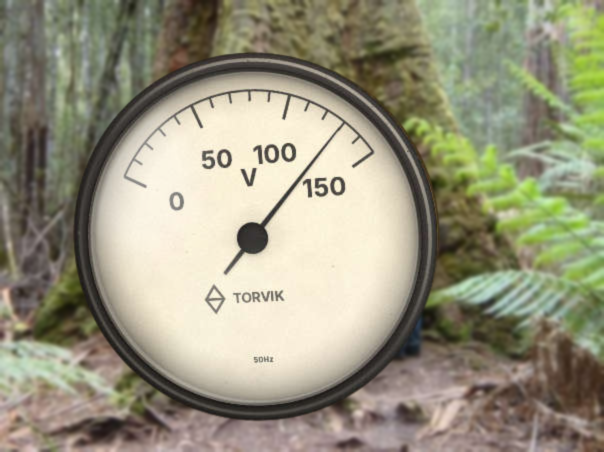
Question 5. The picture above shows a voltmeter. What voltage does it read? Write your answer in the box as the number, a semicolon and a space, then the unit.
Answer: 130; V
